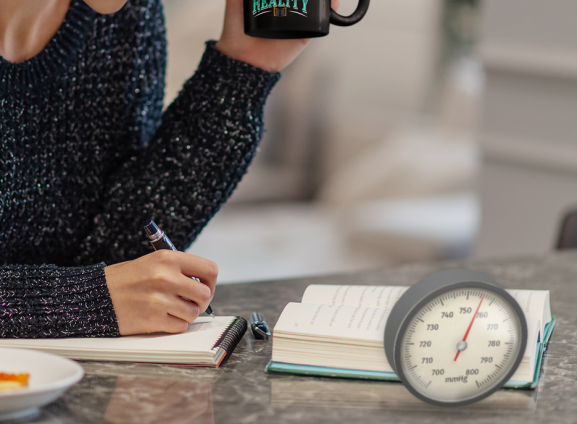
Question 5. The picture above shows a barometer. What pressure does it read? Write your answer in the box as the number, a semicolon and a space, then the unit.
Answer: 755; mmHg
